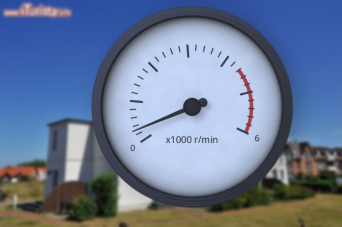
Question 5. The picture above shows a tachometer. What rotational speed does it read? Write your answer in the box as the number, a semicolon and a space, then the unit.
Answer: 300; rpm
